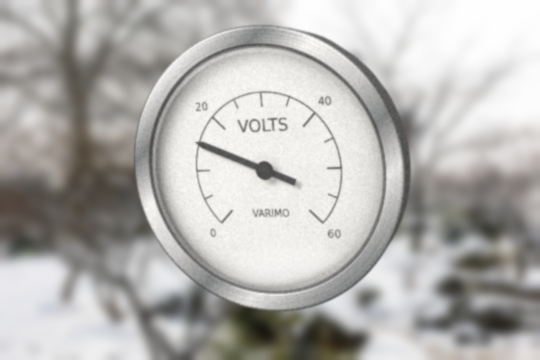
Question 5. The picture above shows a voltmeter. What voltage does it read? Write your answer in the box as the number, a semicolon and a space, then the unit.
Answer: 15; V
